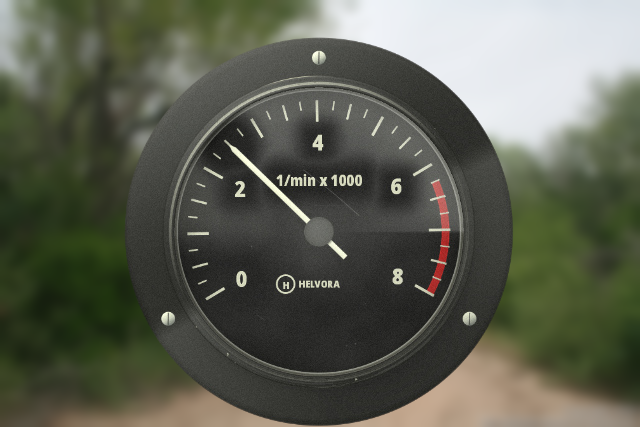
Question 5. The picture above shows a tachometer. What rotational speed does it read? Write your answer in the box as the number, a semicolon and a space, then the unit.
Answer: 2500; rpm
